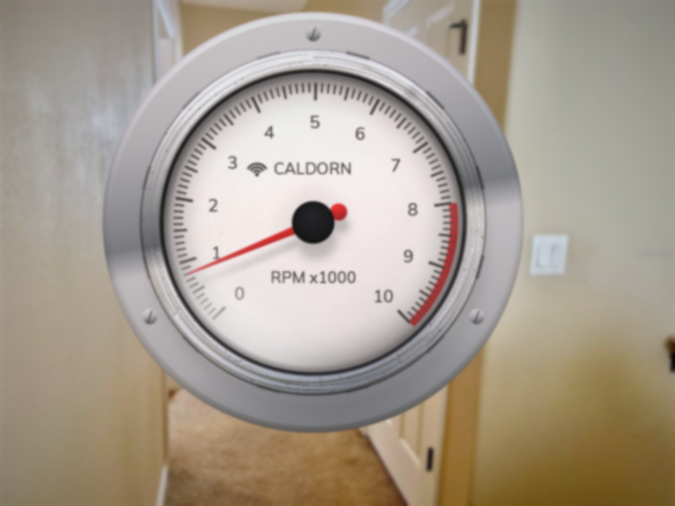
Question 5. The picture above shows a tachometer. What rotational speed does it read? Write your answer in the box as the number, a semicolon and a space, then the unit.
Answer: 800; rpm
